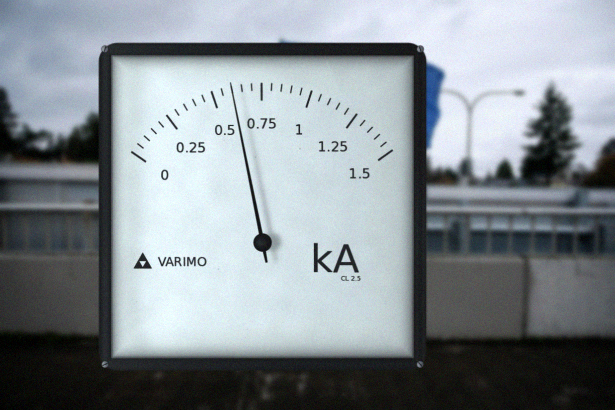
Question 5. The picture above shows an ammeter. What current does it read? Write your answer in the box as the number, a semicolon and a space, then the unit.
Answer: 0.6; kA
